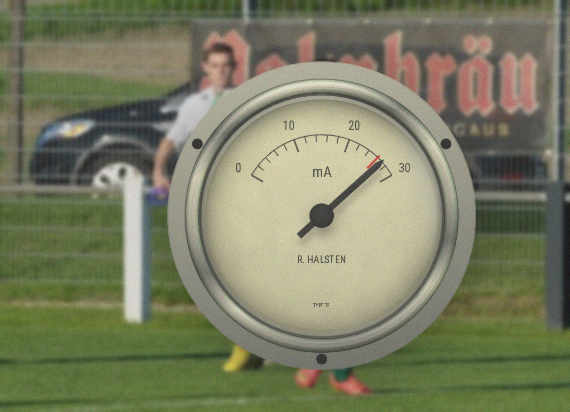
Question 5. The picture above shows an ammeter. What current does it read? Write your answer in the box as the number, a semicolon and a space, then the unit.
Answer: 27; mA
